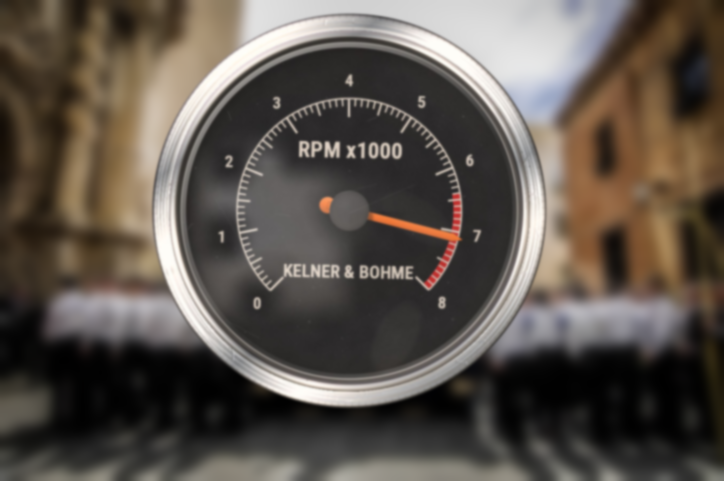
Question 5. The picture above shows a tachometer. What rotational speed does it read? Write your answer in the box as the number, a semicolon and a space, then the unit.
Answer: 7100; rpm
